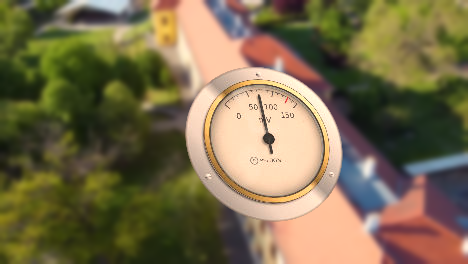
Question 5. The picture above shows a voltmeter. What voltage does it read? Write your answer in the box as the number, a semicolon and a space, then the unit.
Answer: 70; mV
